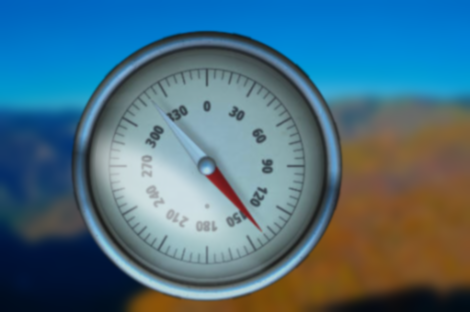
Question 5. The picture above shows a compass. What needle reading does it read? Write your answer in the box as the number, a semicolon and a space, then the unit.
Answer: 140; °
